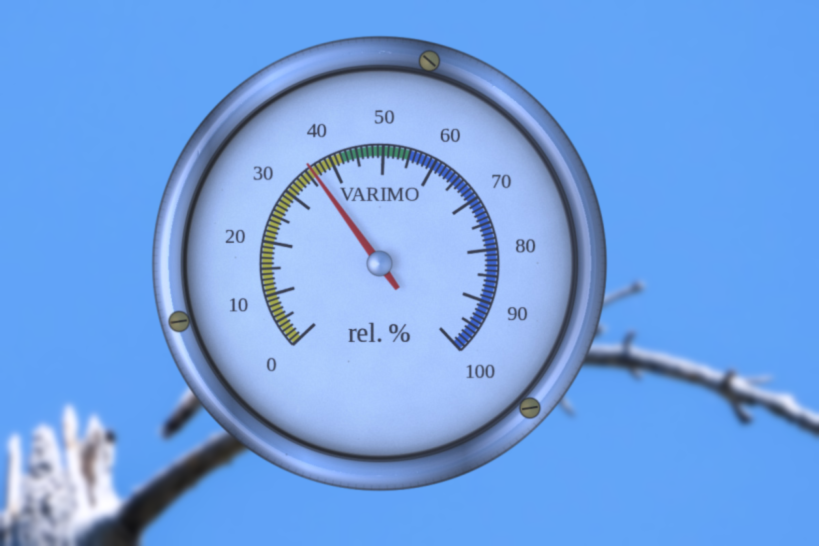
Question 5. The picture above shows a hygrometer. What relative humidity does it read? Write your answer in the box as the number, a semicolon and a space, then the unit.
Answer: 36; %
